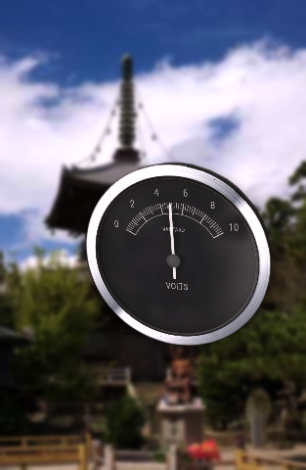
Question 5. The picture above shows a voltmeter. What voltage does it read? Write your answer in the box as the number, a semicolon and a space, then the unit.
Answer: 5; V
